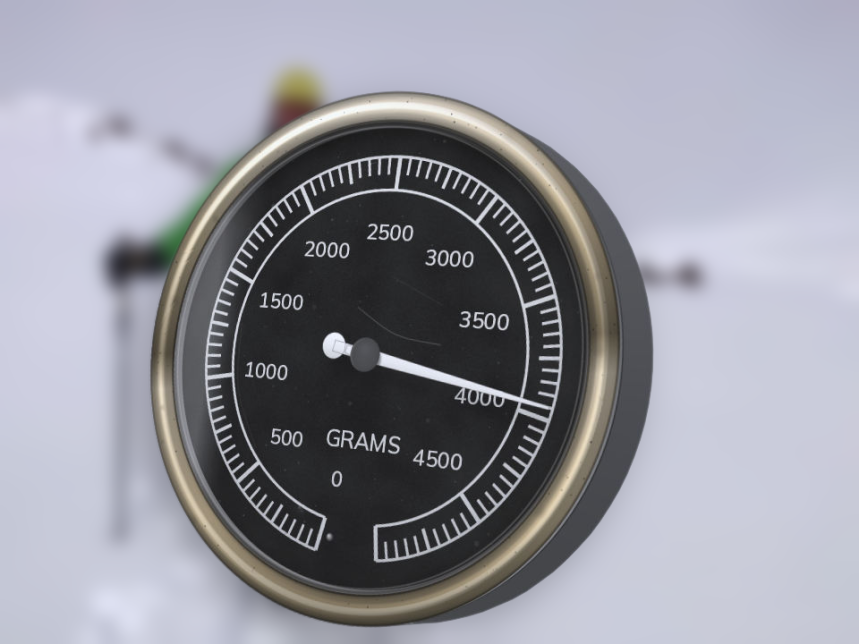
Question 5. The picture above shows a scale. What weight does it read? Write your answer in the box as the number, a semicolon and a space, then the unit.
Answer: 3950; g
